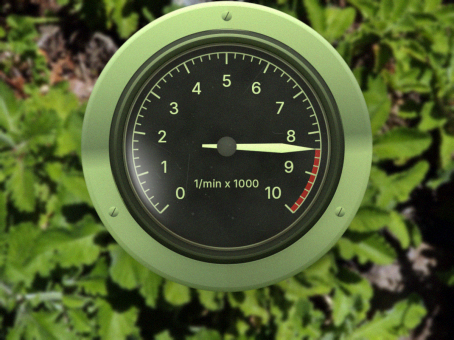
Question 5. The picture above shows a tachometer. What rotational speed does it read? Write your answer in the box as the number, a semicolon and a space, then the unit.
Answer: 8400; rpm
